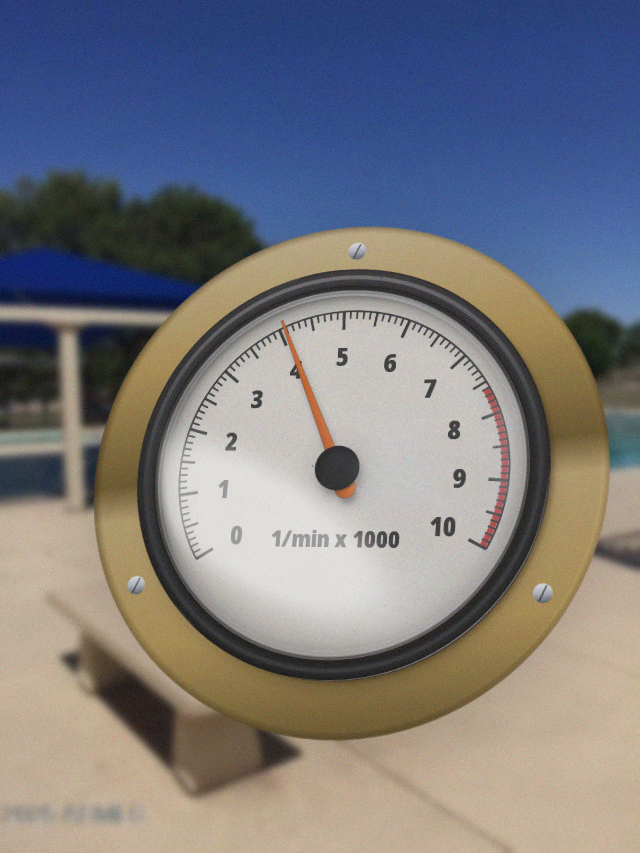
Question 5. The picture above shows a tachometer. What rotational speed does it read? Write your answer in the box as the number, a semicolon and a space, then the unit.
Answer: 4100; rpm
